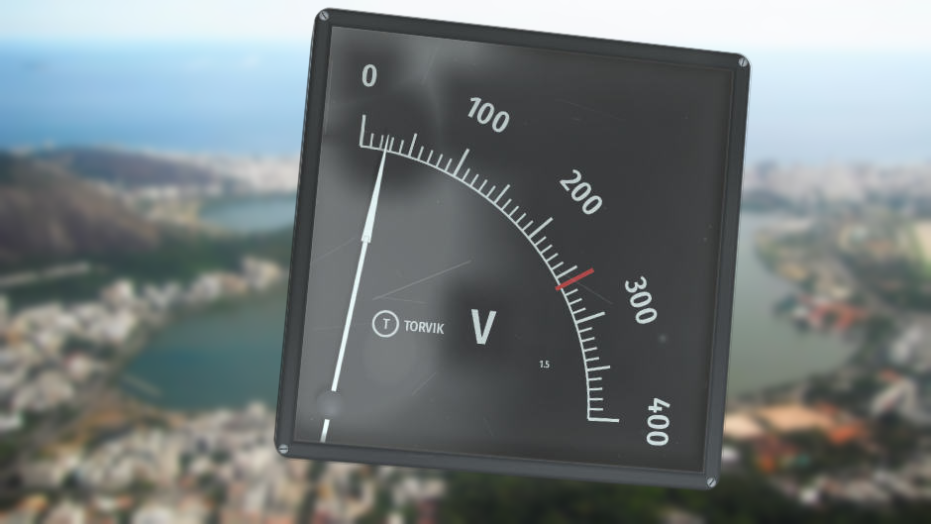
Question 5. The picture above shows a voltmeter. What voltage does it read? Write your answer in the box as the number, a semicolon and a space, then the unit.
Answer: 25; V
